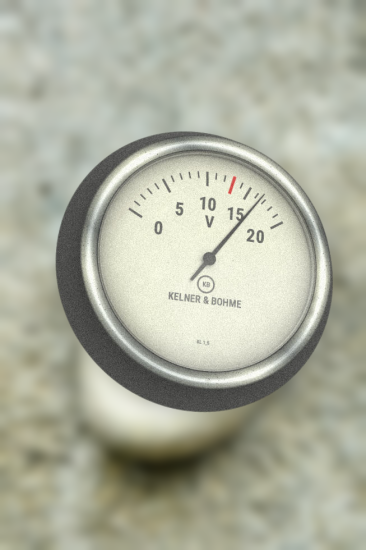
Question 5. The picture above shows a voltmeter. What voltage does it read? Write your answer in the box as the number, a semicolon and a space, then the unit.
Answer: 16.5; V
